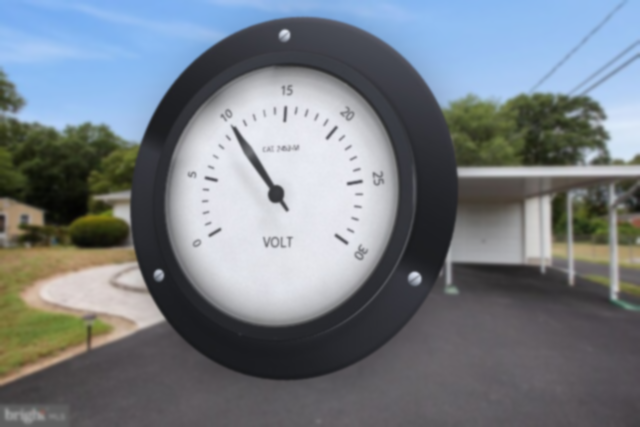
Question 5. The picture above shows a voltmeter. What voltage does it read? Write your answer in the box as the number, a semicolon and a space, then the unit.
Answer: 10; V
